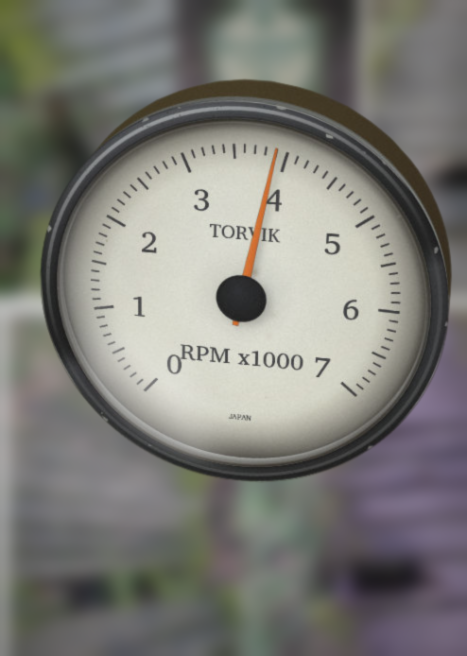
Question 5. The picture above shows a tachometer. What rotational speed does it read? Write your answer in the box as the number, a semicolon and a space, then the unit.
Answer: 3900; rpm
